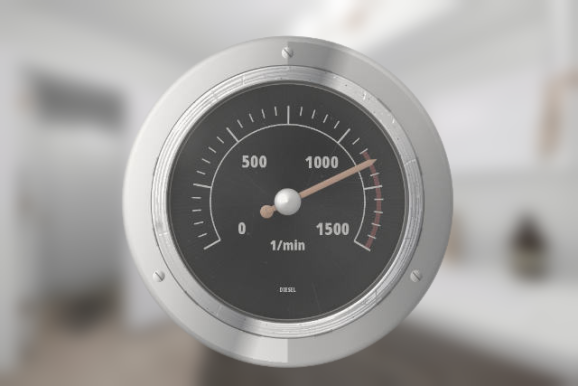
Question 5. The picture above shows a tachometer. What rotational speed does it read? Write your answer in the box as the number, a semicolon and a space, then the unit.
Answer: 1150; rpm
